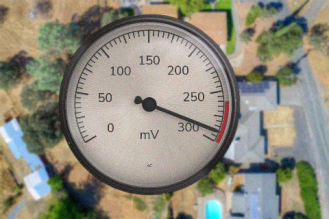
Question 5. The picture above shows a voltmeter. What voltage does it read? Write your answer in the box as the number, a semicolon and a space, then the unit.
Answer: 290; mV
